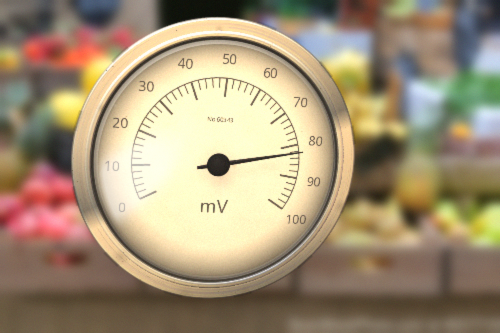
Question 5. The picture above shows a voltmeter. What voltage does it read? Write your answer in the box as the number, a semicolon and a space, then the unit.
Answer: 82; mV
